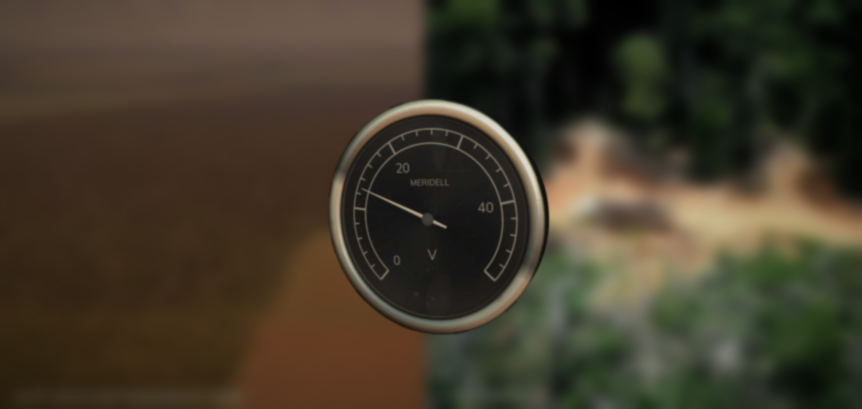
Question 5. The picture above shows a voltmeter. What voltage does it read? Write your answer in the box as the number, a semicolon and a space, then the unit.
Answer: 13; V
